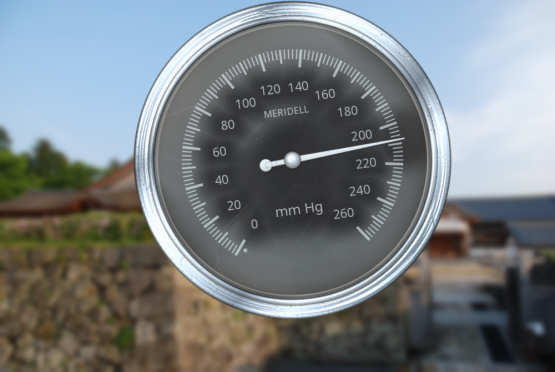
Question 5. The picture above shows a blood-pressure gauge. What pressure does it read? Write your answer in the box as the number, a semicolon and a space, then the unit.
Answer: 208; mmHg
